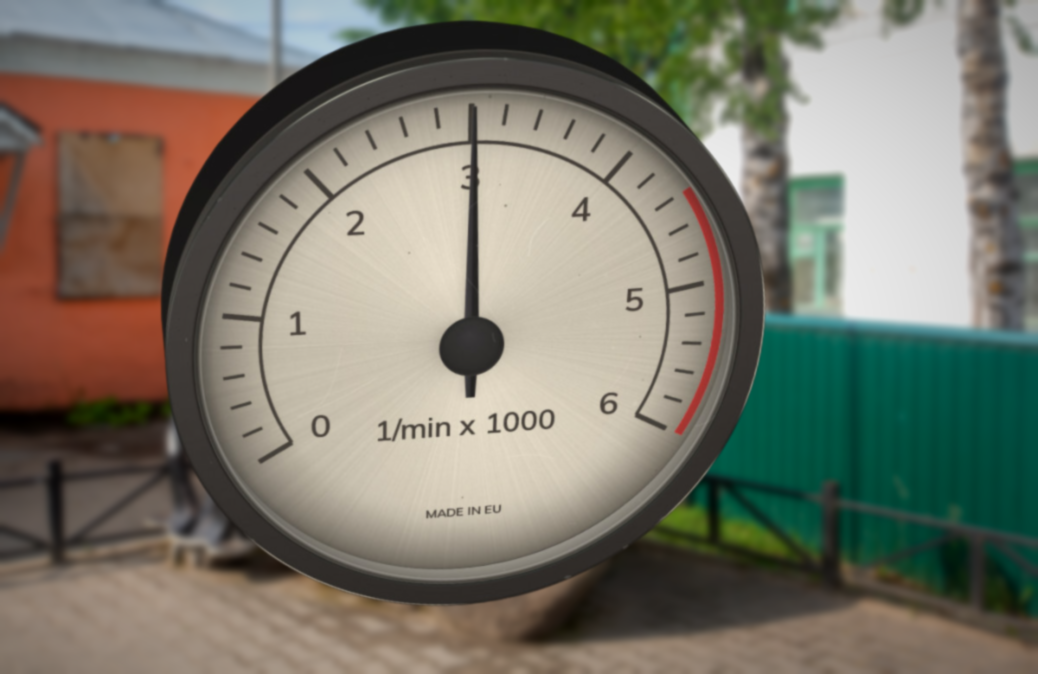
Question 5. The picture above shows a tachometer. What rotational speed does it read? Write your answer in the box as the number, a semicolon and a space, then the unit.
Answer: 3000; rpm
